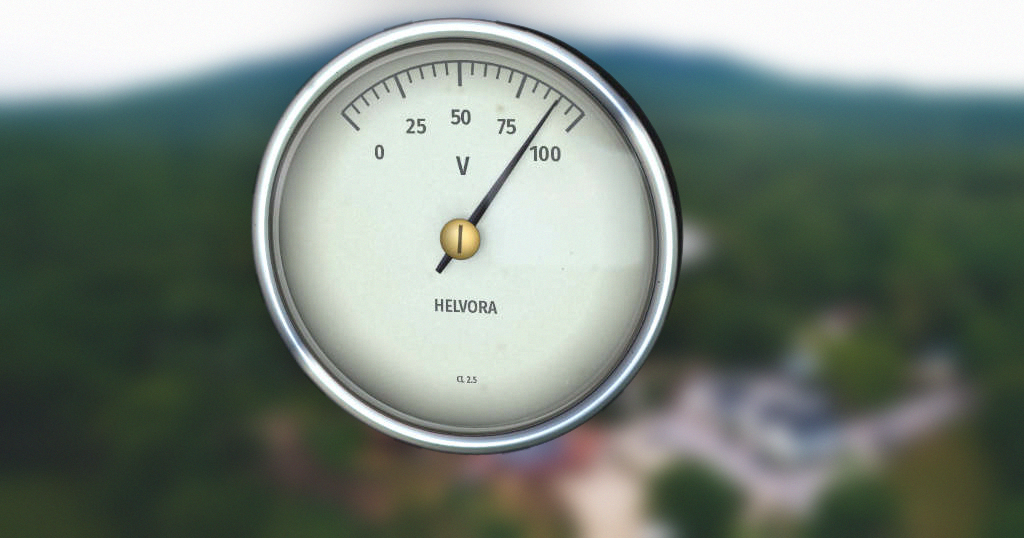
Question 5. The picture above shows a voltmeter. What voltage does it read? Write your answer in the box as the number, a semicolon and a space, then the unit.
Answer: 90; V
